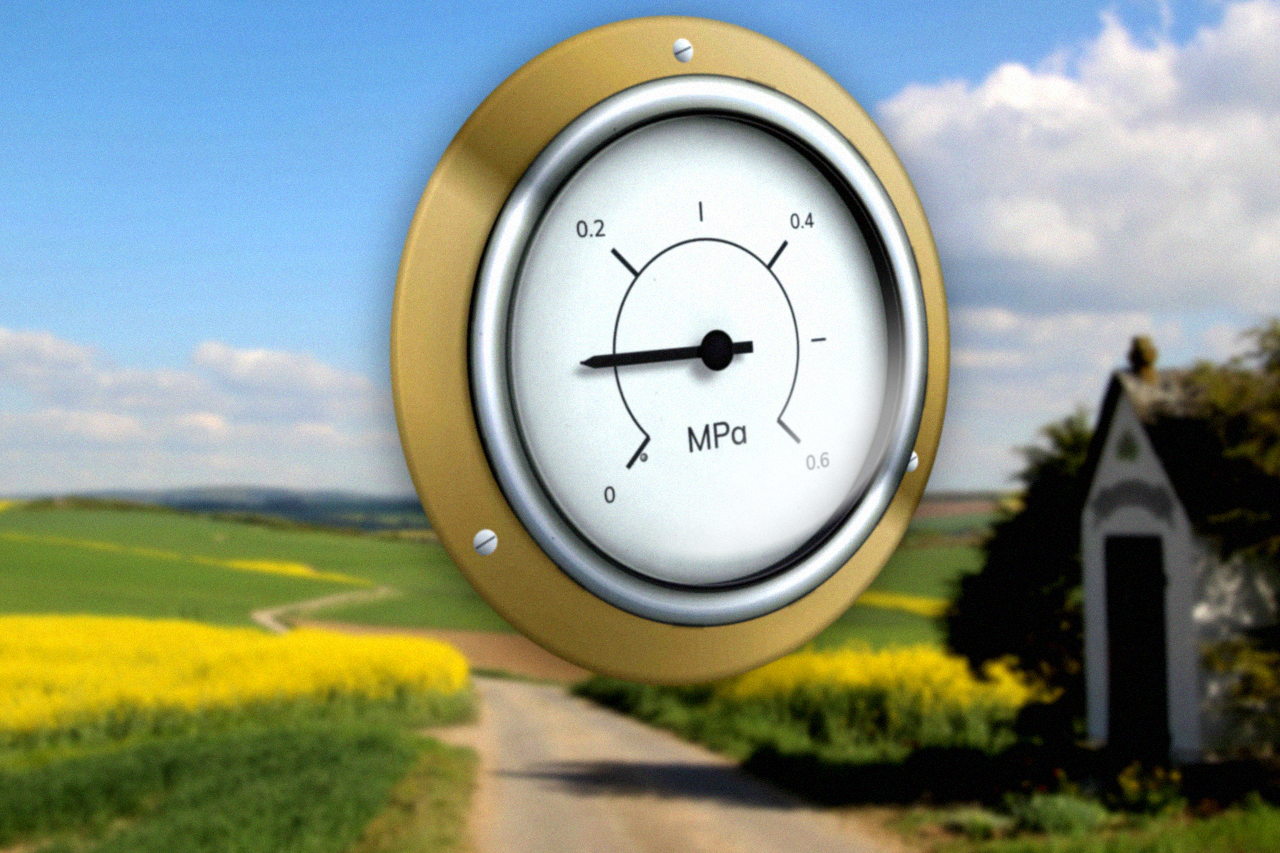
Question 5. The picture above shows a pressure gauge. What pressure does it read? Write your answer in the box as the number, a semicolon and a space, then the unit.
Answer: 0.1; MPa
